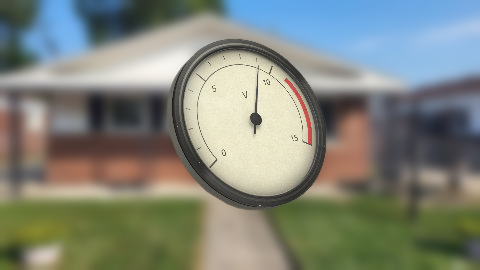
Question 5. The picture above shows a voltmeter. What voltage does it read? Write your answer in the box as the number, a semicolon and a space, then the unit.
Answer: 9; V
